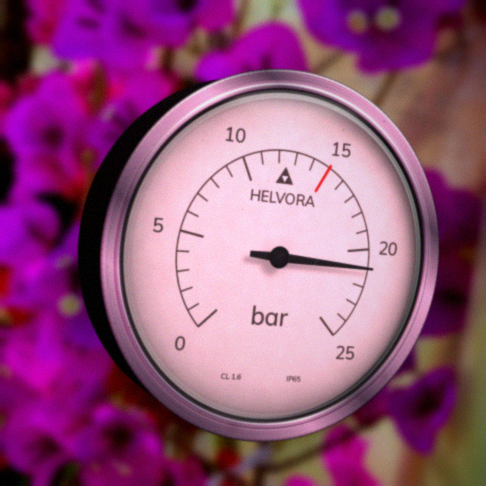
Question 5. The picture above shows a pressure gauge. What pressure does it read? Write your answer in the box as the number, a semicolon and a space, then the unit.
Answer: 21; bar
